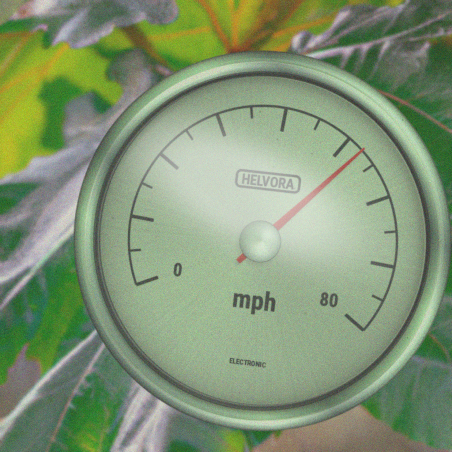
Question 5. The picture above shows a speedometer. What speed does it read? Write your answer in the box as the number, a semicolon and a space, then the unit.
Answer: 52.5; mph
